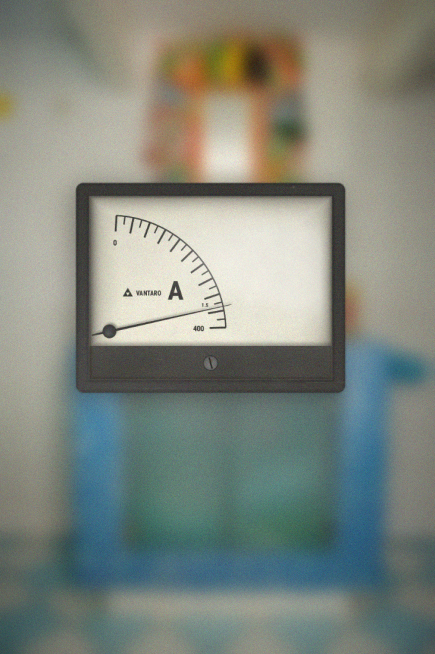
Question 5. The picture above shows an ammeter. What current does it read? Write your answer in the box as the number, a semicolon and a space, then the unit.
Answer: 350; A
